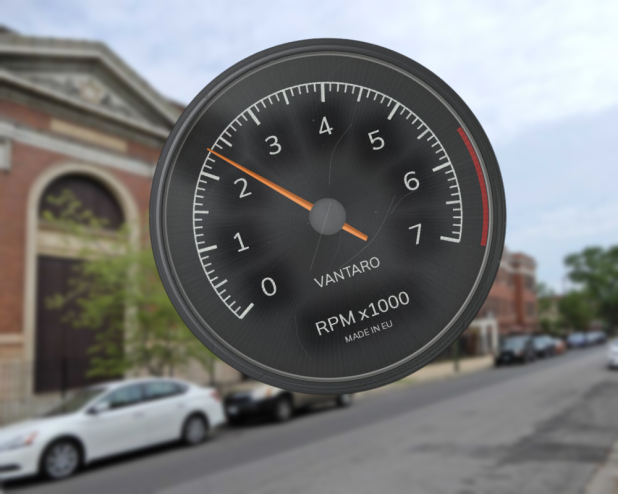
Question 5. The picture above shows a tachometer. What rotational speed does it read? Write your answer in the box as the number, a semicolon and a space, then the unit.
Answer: 2300; rpm
